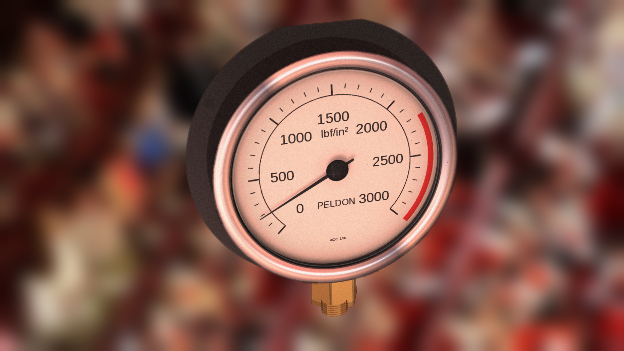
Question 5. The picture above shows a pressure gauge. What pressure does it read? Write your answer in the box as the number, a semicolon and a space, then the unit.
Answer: 200; psi
